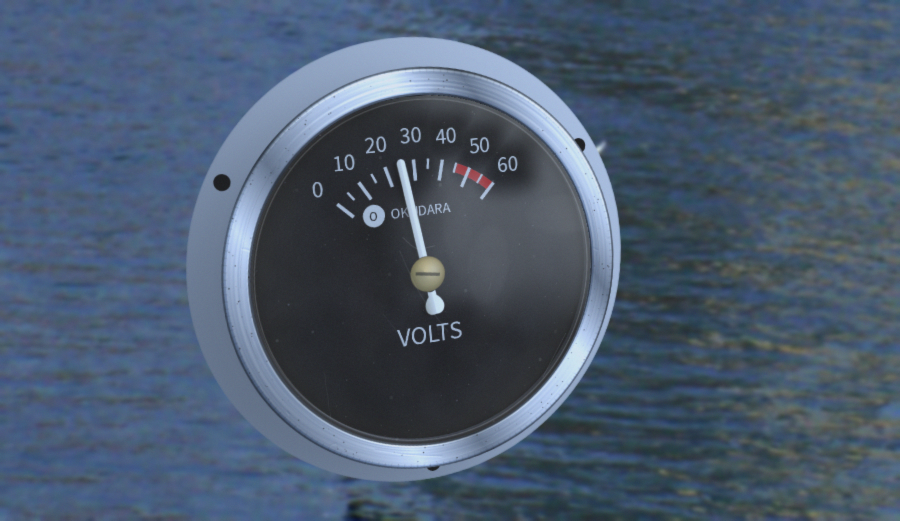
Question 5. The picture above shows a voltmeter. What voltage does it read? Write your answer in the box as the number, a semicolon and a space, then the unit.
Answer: 25; V
